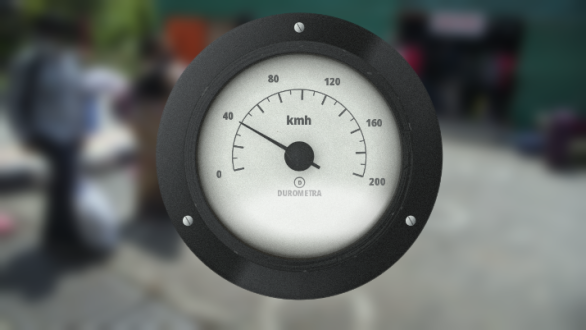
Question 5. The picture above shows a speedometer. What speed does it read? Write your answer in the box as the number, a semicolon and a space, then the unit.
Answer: 40; km/h
